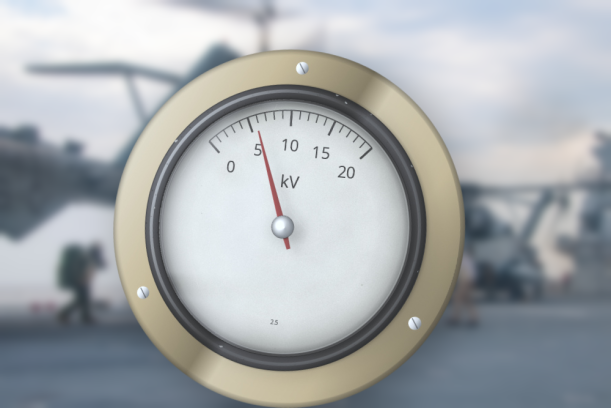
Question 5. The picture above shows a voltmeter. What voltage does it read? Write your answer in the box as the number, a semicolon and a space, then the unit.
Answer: 6; kV
